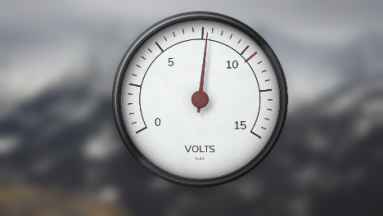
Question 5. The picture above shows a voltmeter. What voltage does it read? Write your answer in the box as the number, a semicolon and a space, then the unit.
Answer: 7.75; V
